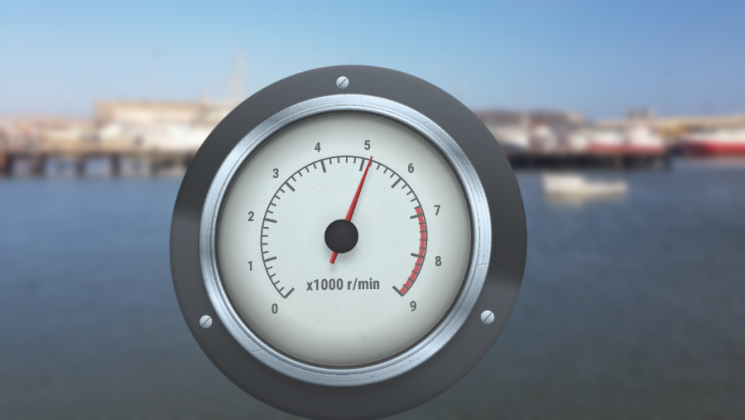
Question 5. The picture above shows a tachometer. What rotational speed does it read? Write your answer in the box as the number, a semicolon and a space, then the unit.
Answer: 5200; rpm
